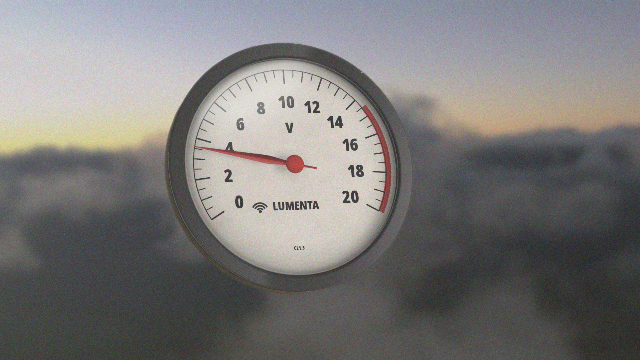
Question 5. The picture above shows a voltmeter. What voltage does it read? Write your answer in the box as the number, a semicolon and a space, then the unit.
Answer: 3.5; V
